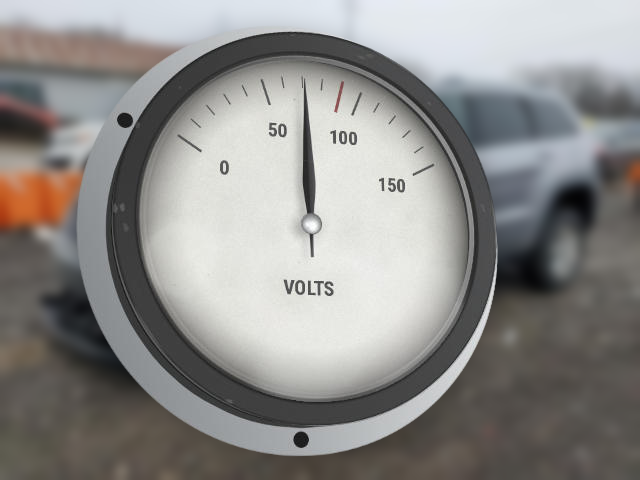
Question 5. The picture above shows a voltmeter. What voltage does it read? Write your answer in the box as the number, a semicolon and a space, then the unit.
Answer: 70; V
